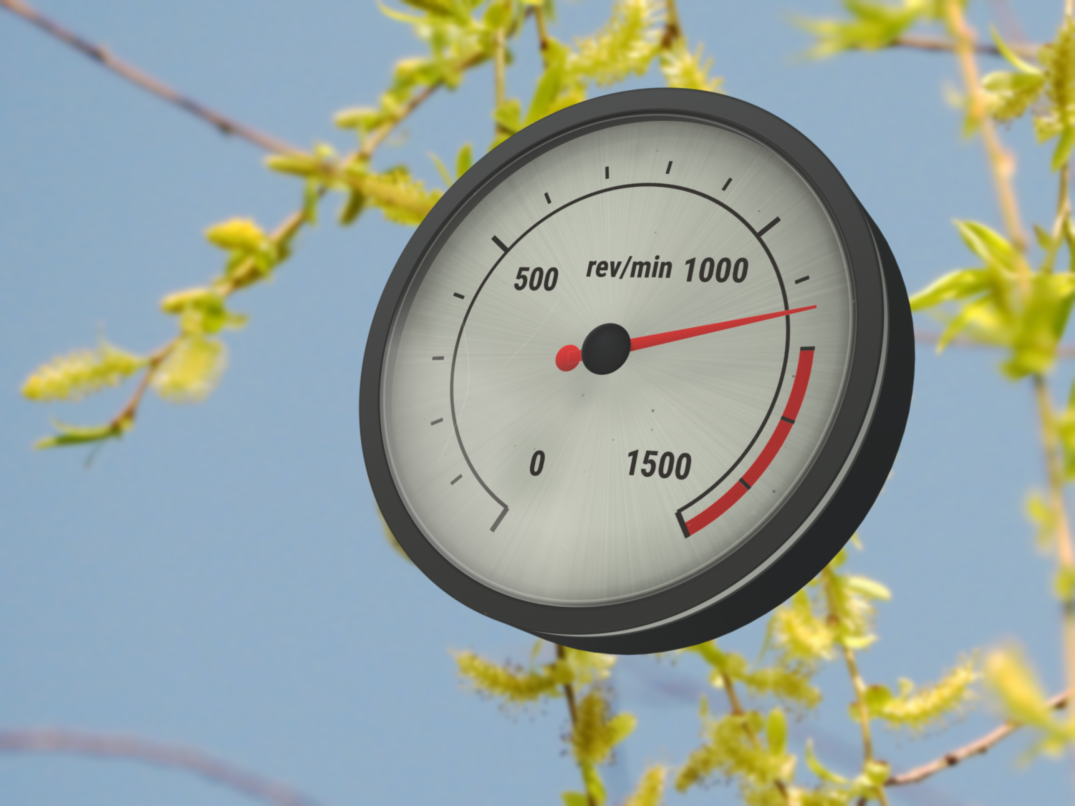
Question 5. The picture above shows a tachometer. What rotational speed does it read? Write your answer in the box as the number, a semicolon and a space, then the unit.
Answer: 1150; rpm
